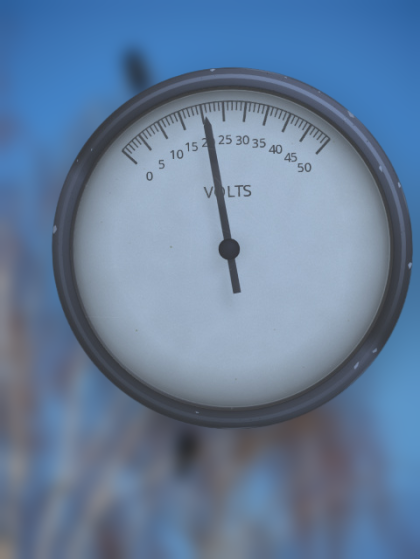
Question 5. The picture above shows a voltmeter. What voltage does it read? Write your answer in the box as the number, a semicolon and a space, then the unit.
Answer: 21; V
